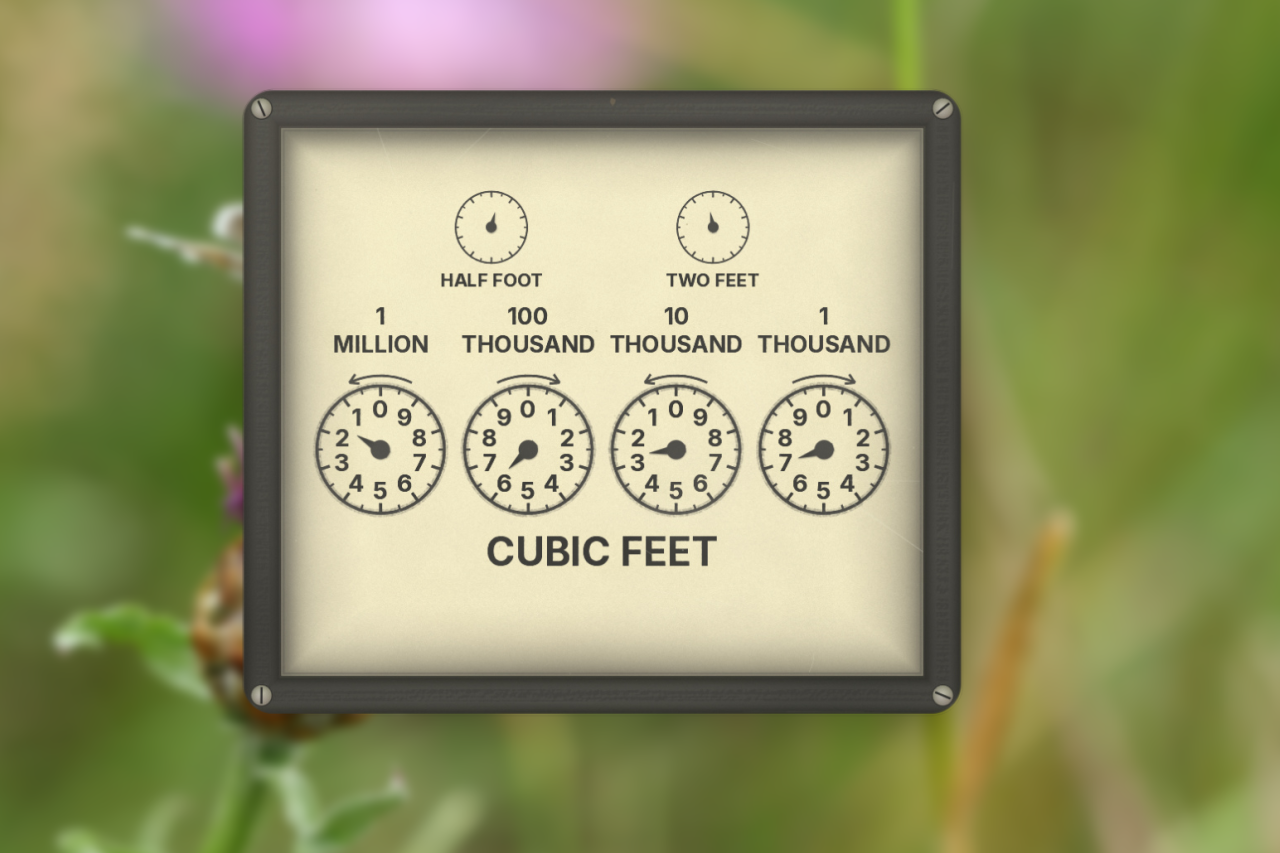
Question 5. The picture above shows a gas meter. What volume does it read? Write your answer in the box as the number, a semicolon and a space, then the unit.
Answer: 162700; ft³
